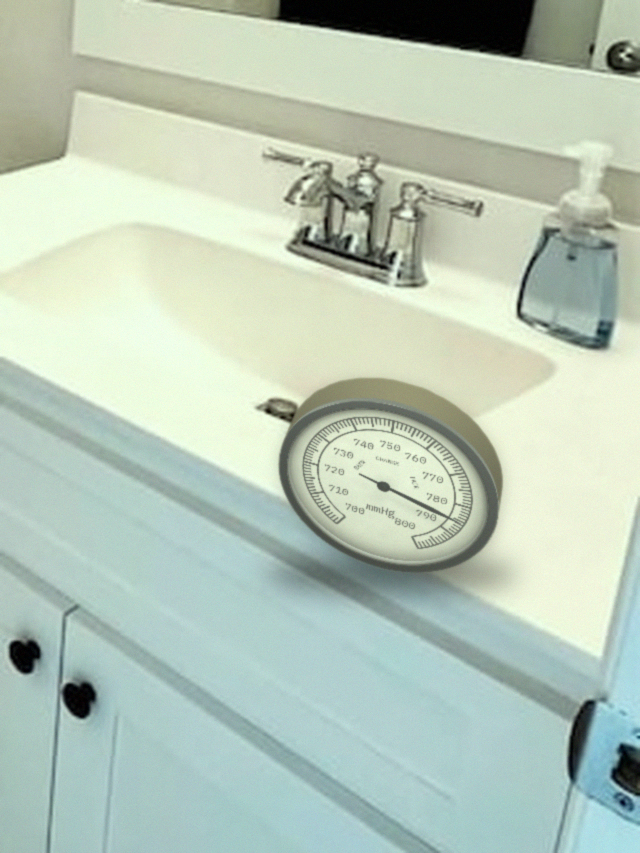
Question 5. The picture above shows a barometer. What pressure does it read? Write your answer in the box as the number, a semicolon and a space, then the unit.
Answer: 785; mmHg
